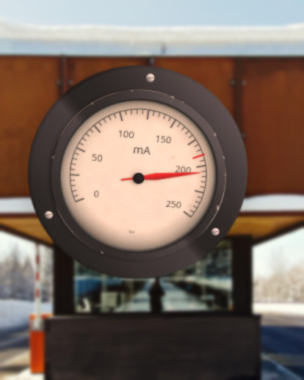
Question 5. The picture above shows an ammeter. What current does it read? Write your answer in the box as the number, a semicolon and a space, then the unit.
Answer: 205; mA
